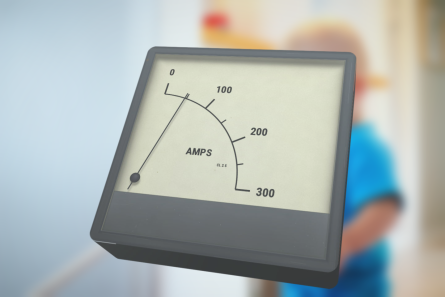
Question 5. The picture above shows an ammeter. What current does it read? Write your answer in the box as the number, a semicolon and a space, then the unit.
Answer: 50; A
